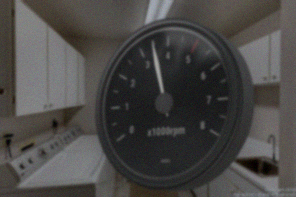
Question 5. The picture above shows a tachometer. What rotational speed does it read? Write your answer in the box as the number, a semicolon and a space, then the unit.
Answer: 3500; rpm
